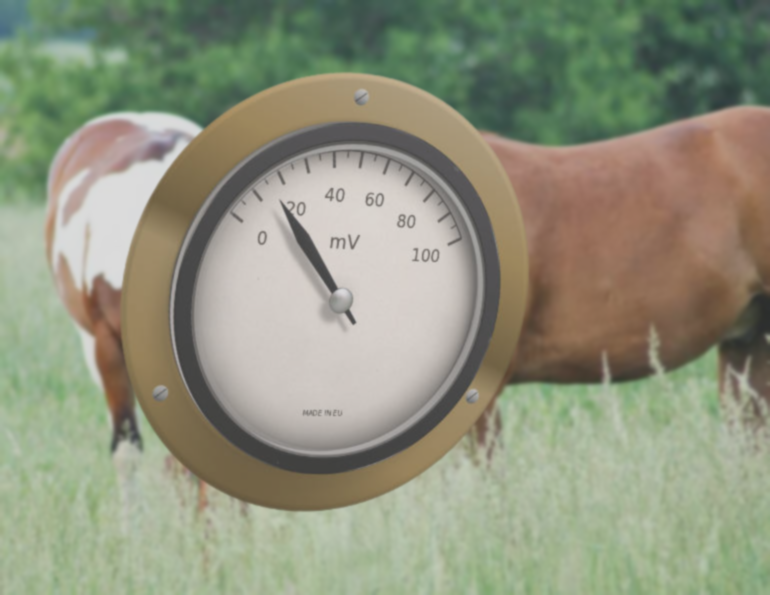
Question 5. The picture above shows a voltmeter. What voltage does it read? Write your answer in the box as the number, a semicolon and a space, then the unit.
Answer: 15; mV
